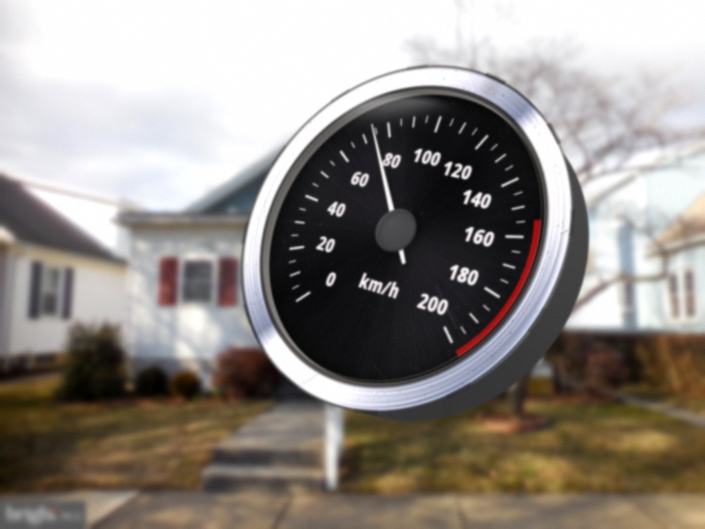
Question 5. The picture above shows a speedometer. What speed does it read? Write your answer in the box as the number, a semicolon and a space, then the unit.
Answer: 75; km/h
